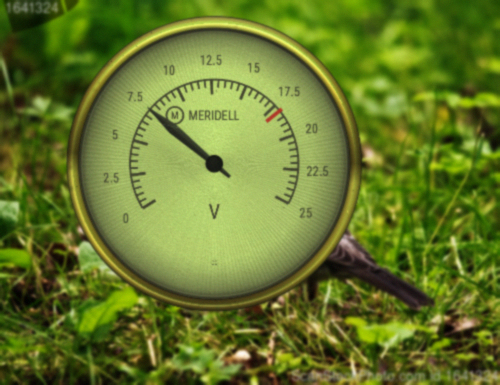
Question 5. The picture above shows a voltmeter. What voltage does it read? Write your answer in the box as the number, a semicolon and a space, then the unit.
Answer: 7.5; V
